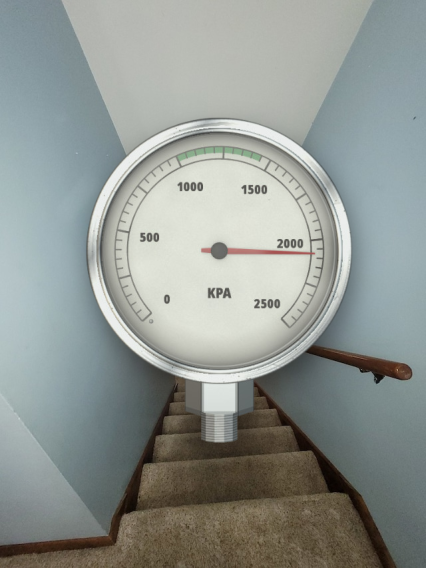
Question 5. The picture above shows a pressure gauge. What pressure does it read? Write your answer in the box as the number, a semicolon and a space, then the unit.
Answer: 2075; kPa
